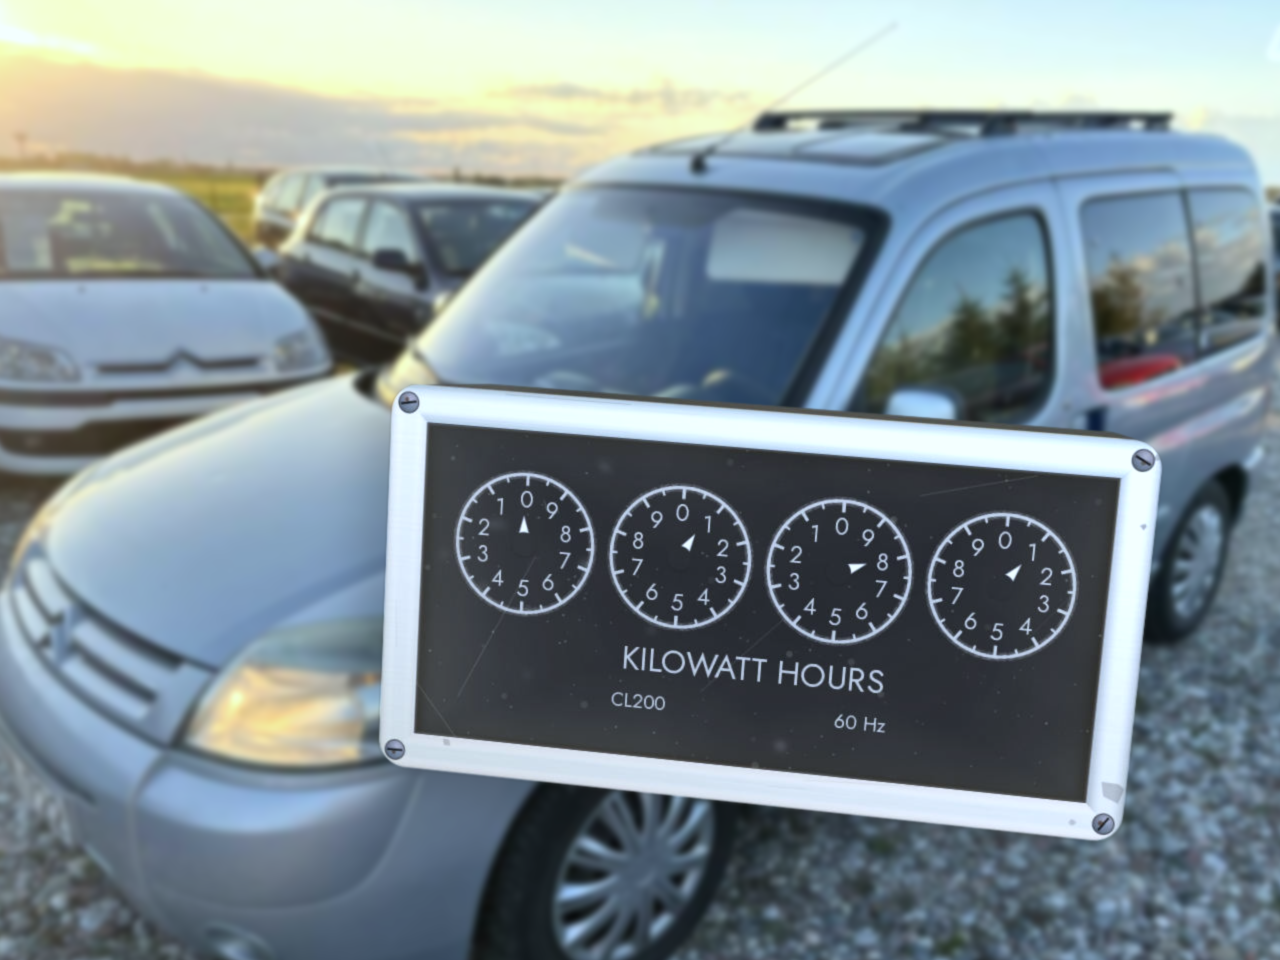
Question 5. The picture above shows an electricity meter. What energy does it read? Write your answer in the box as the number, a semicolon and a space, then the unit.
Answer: 81; kWh
